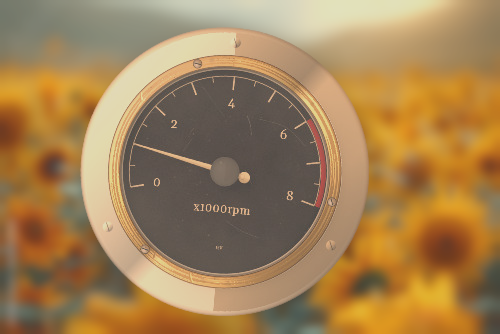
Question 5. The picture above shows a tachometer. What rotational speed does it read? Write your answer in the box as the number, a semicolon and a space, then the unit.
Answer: 1000; rpm
